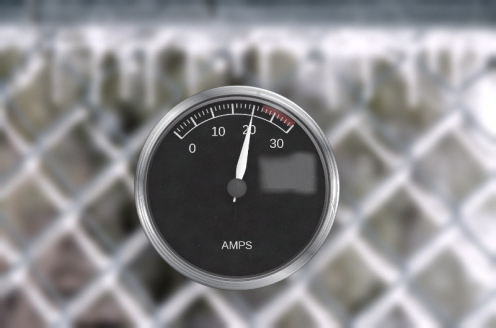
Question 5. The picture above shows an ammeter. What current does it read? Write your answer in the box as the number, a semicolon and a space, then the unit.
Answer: 20; A
